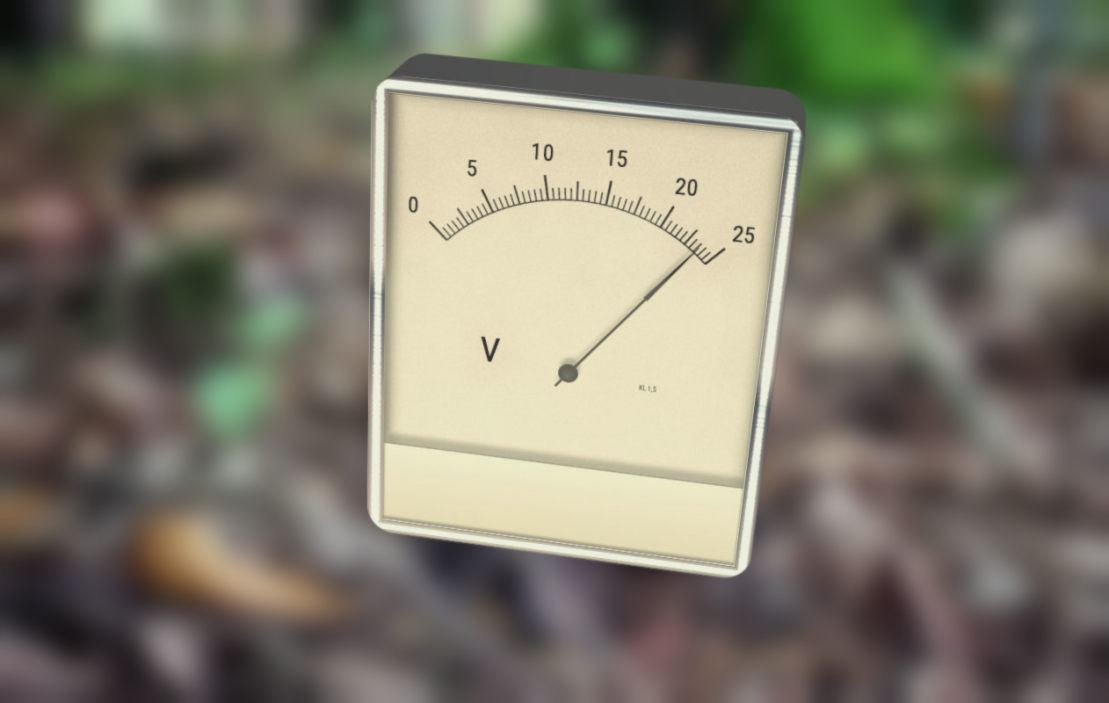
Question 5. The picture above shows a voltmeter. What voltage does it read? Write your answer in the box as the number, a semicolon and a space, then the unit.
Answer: 23.5; V
